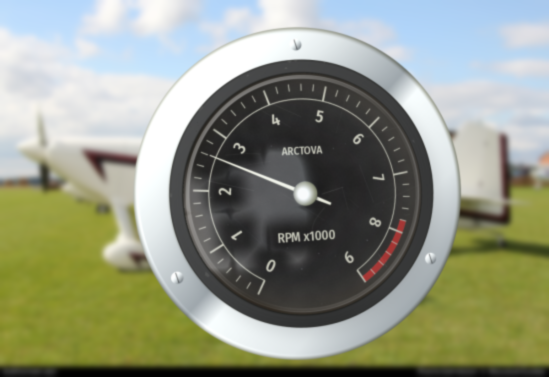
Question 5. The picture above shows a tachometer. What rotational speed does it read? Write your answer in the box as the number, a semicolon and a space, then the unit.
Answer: 2600; rpm
